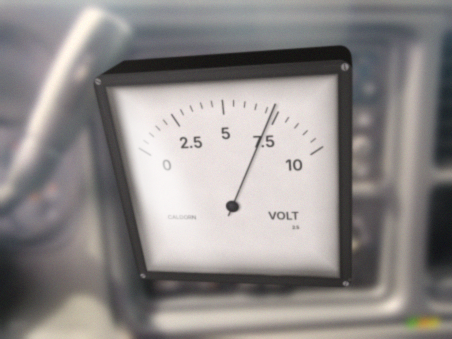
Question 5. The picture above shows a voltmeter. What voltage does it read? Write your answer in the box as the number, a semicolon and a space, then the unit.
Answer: 7.25; V
